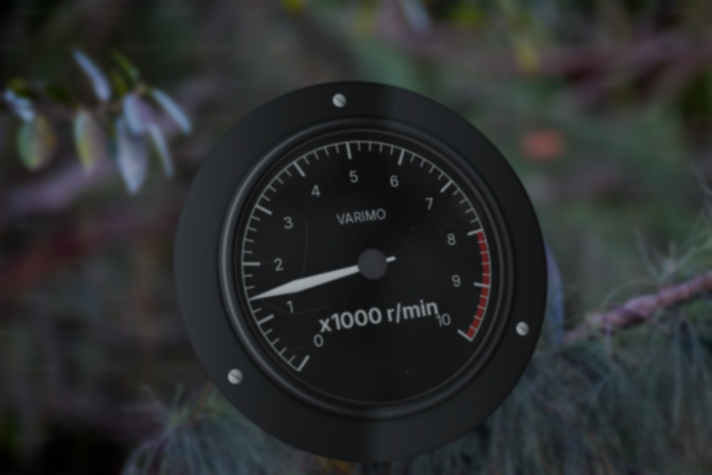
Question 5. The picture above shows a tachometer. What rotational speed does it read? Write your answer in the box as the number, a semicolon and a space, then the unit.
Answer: 1400; rpm
